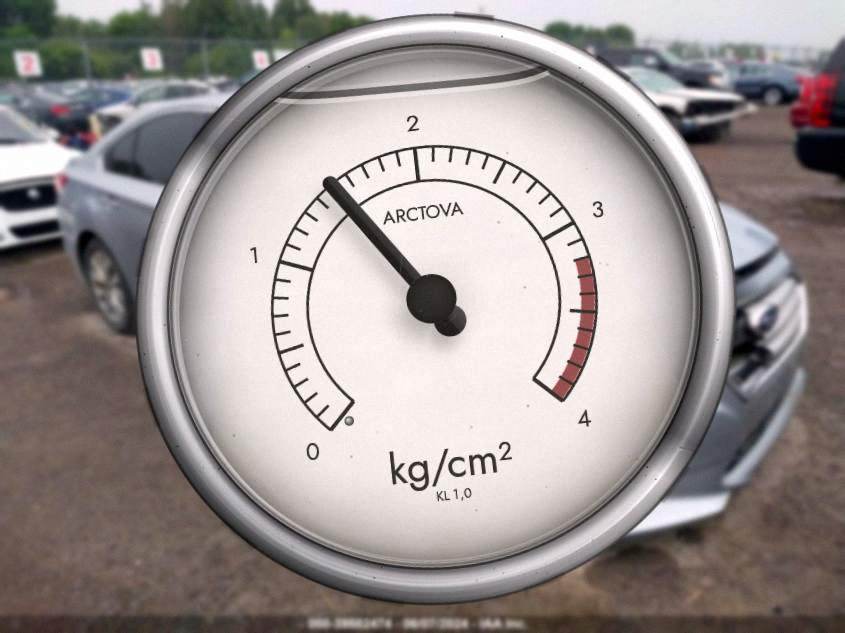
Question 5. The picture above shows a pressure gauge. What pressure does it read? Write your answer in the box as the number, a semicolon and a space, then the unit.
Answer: 1.5; kg/cm²
